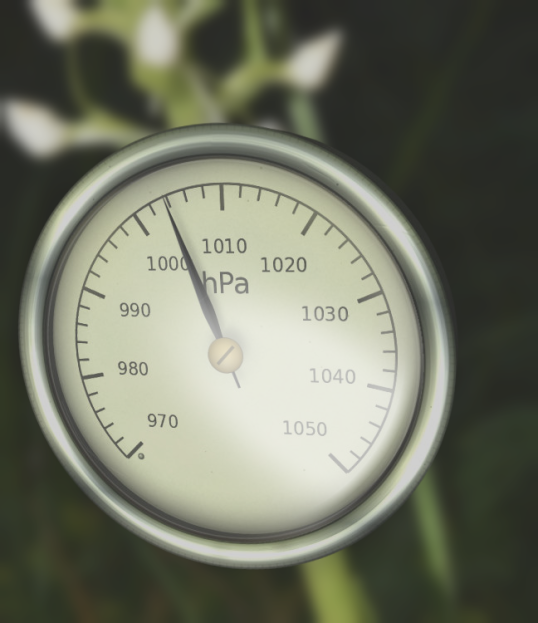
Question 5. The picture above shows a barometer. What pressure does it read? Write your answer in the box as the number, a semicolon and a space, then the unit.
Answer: 1004; hPa
